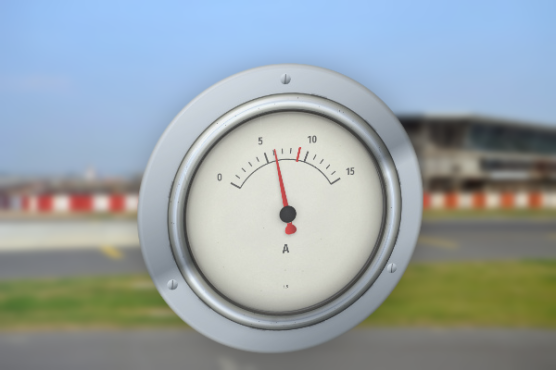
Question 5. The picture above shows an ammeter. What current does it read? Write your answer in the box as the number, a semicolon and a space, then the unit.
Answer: 6; A
